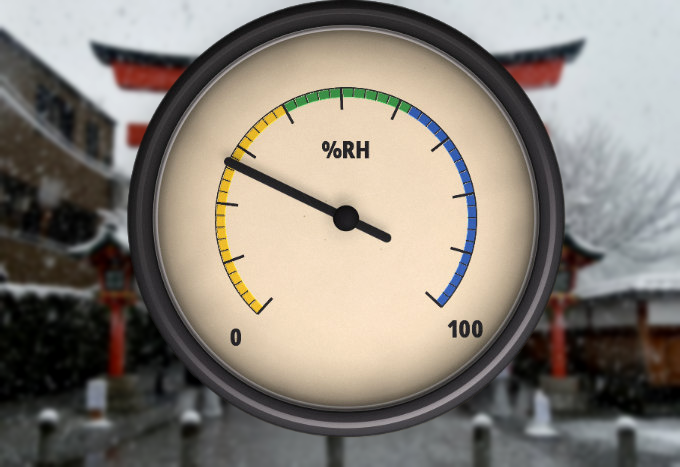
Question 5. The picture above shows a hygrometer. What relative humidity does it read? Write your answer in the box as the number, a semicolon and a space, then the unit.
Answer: 27; %
